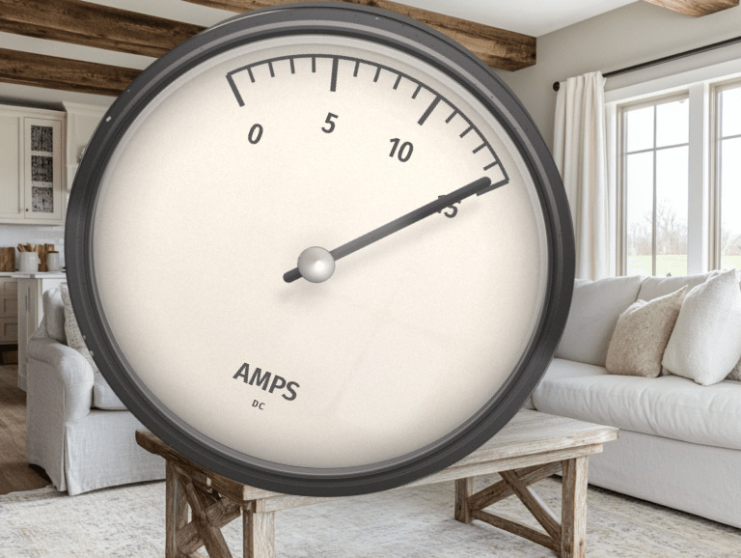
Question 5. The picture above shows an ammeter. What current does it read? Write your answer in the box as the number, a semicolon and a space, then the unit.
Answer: 14.5; A
